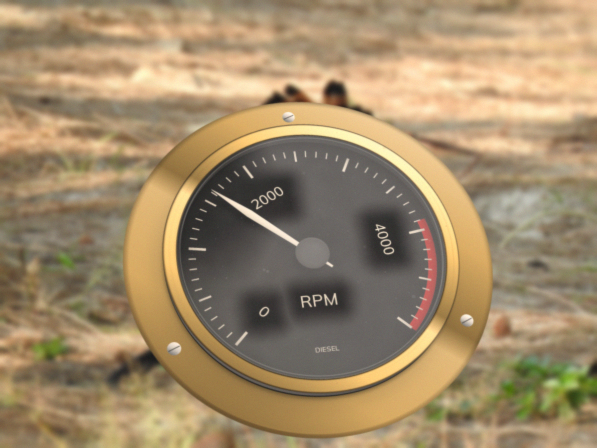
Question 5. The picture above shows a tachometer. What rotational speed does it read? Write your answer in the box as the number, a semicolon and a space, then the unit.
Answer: 1600; rpm
